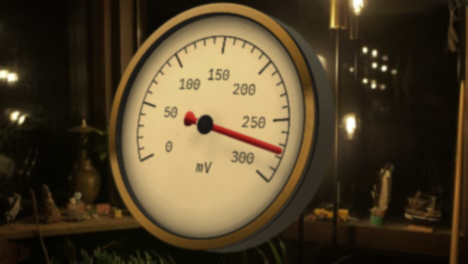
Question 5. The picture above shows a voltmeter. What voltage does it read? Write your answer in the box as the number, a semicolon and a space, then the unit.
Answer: 275; mV
